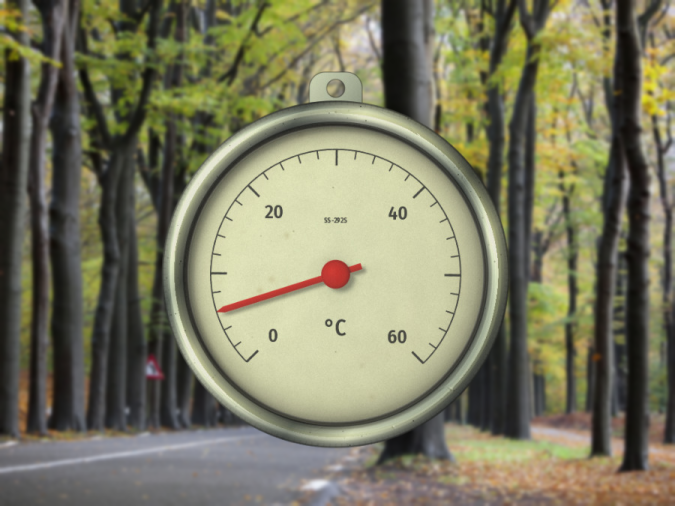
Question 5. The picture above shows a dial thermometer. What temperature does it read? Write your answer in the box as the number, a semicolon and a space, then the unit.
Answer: 6; °C
